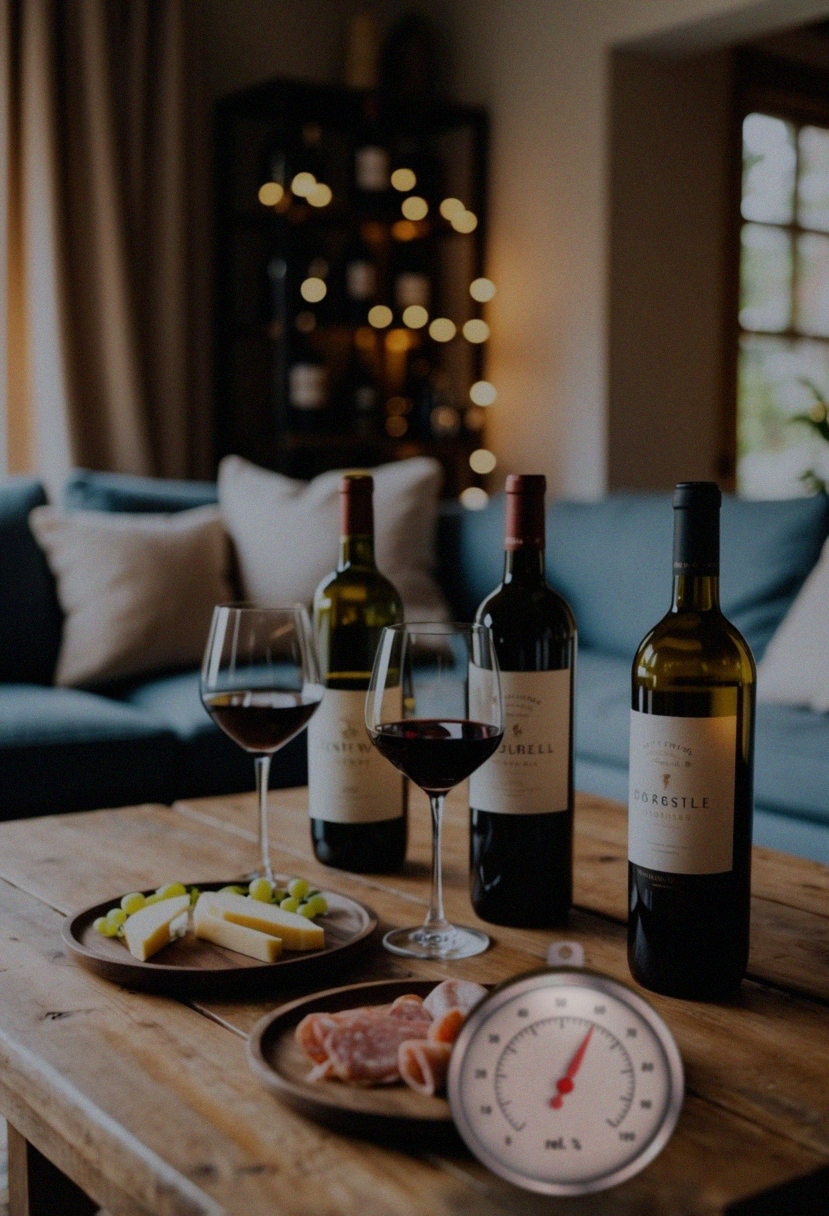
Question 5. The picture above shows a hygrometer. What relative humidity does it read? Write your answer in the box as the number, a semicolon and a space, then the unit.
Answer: 60; %
